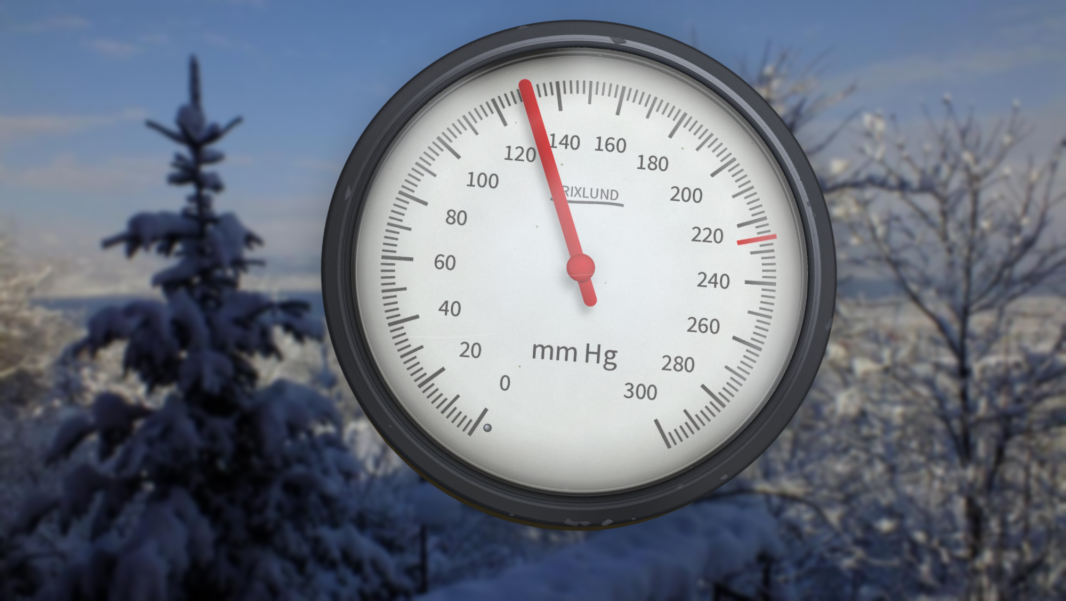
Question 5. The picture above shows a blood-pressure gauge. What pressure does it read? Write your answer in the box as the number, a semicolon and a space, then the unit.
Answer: 130; mmHg
